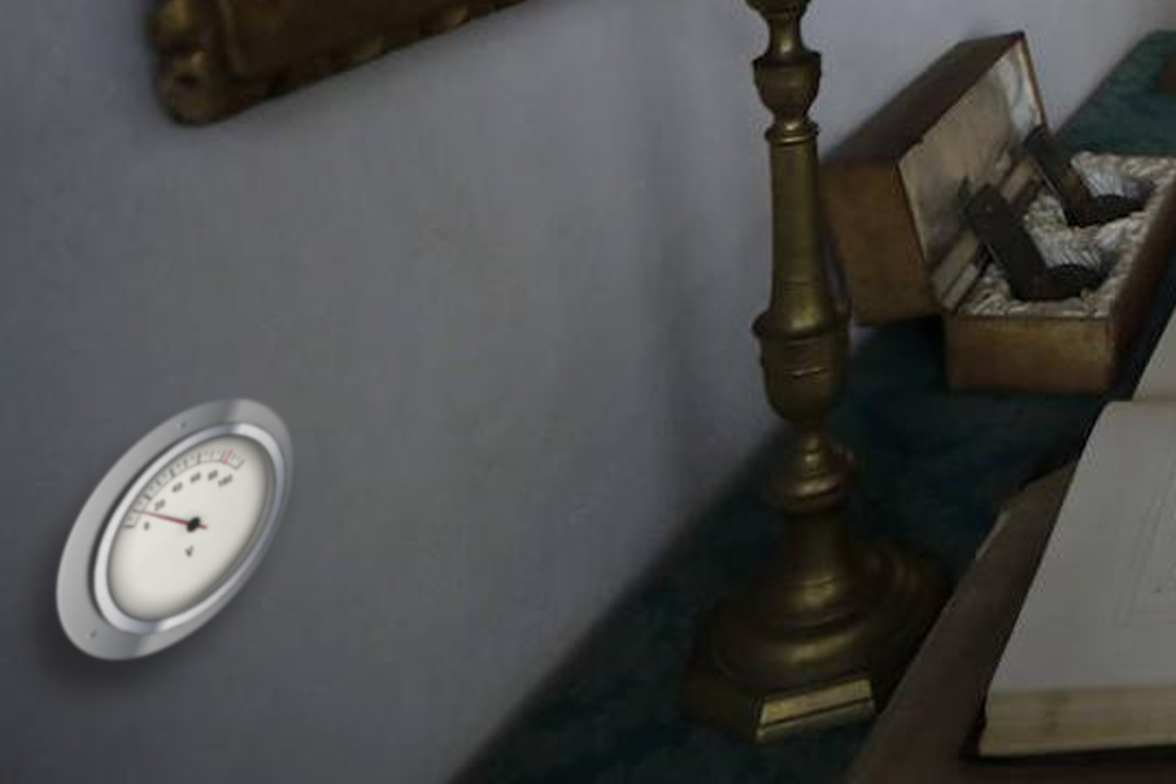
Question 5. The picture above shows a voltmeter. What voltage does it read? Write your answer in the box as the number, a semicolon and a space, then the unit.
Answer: 10; V
